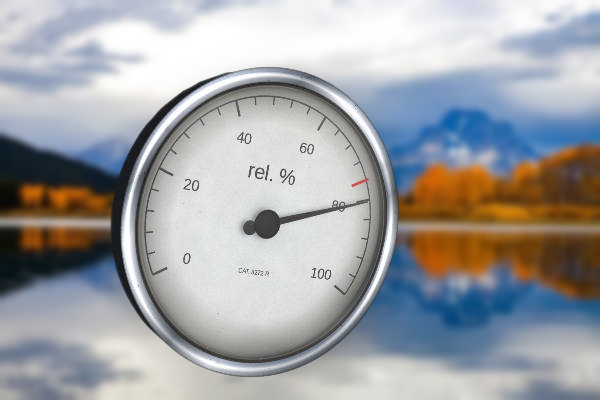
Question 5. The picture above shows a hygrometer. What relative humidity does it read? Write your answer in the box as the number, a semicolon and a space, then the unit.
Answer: 80; %
